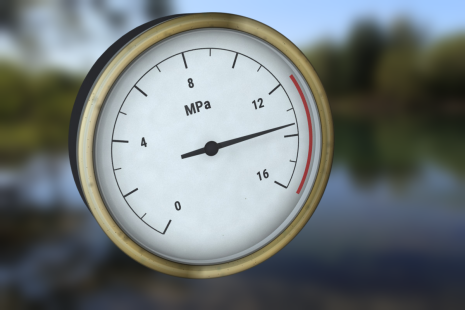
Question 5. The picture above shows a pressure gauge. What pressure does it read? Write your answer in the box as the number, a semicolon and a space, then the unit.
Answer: 13.5; MPa
